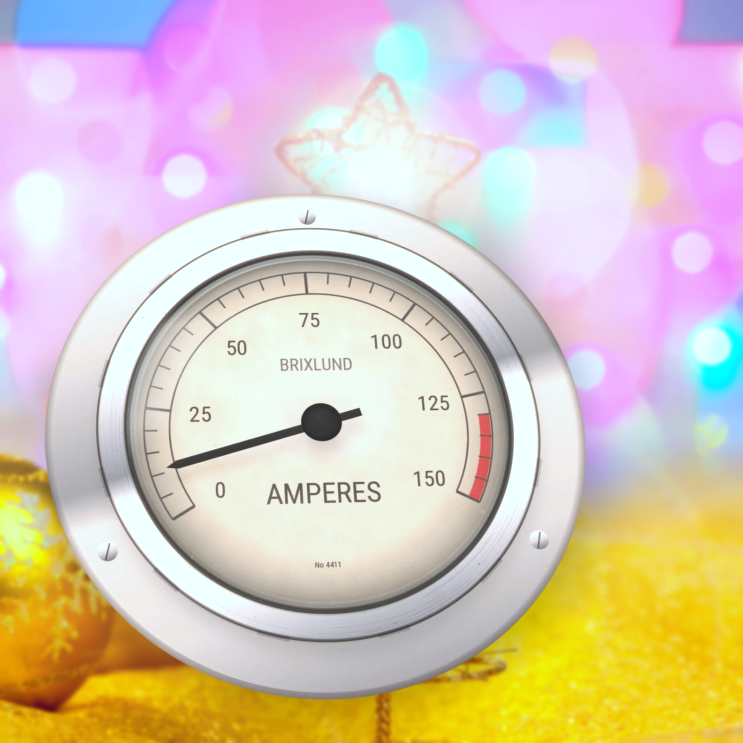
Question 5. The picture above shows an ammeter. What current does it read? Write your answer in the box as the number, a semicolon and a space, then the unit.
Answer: 10; A
